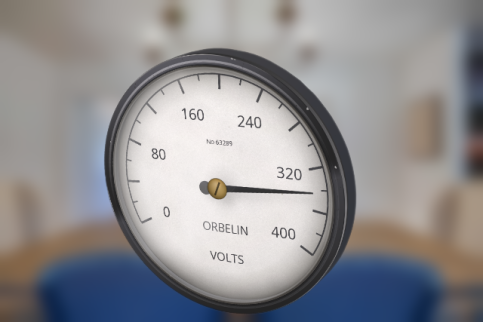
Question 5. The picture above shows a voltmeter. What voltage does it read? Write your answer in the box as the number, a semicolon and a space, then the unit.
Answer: 340; V
